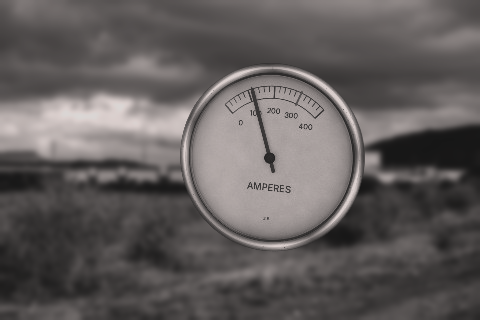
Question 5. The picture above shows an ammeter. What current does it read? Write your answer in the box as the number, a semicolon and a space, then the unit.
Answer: 120; A
